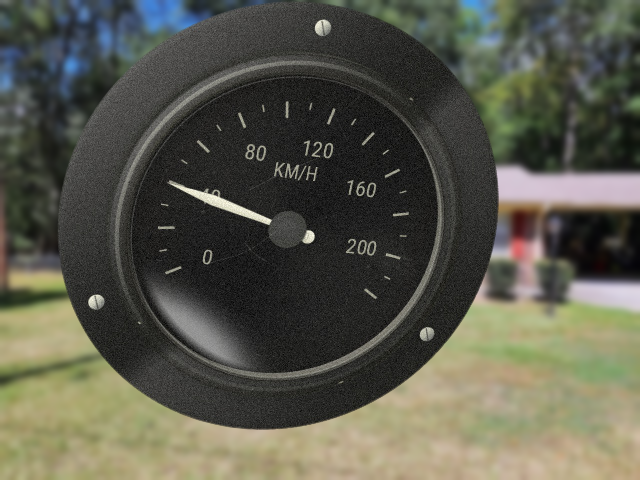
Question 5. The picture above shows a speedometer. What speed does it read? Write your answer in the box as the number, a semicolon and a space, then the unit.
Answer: 40; km/h
